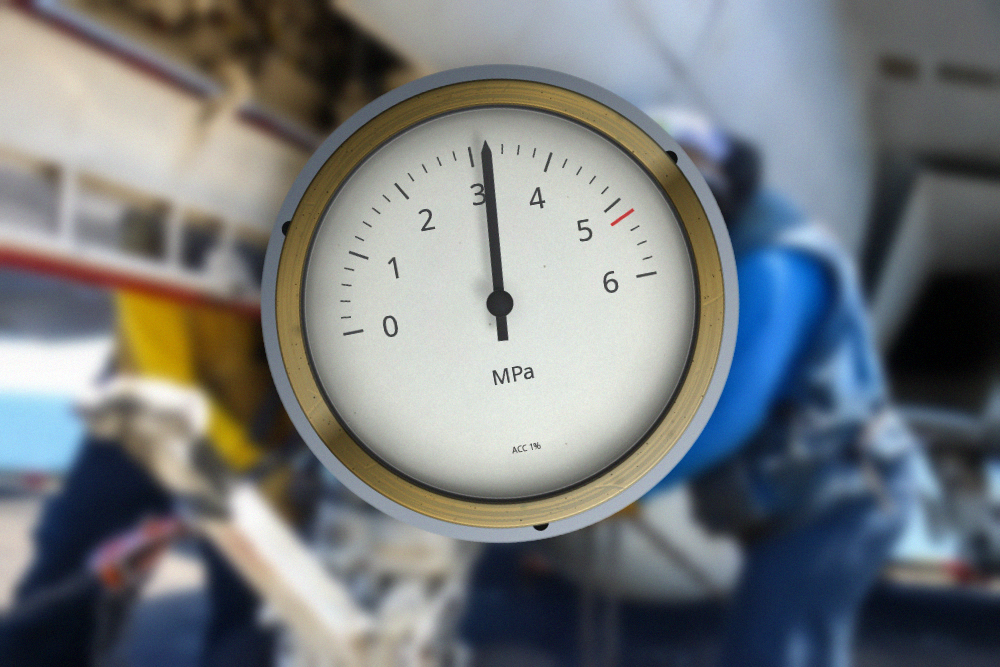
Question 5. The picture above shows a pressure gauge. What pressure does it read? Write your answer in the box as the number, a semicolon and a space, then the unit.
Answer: 3.2; MPa
